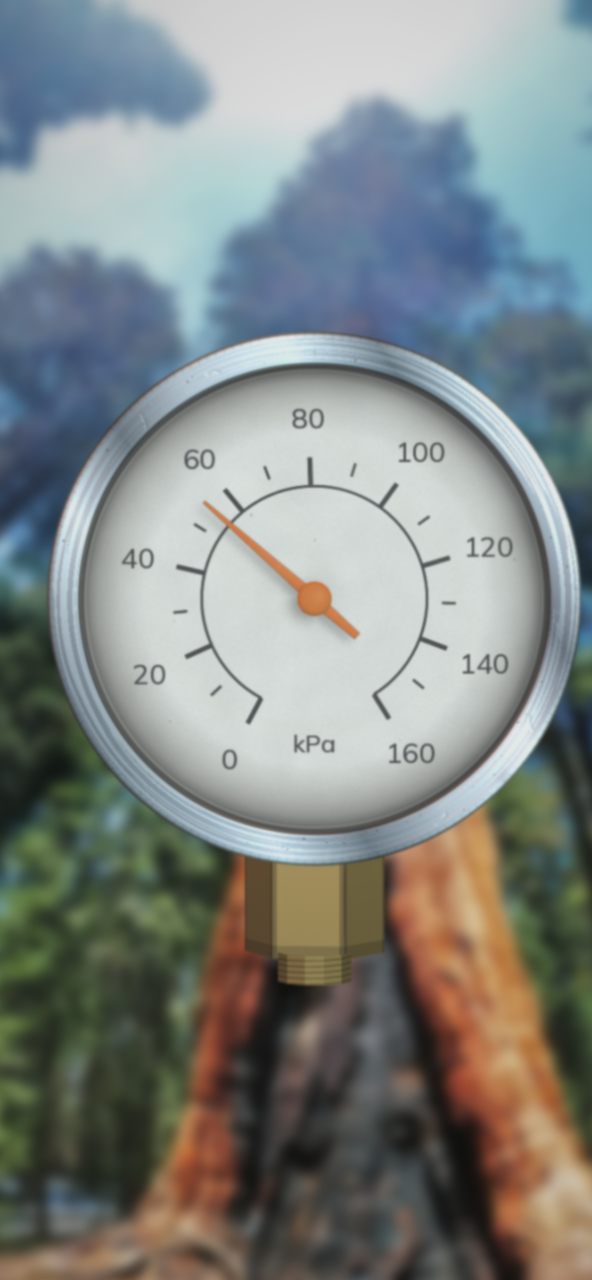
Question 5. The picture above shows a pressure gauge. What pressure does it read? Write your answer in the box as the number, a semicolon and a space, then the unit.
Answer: 55; kPa
